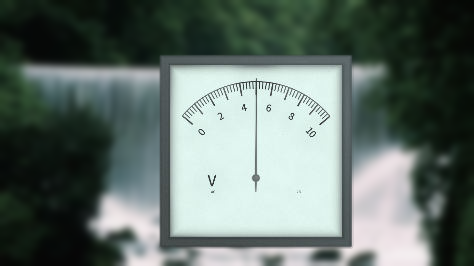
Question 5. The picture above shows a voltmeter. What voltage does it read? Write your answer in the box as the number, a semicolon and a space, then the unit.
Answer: 5; V
